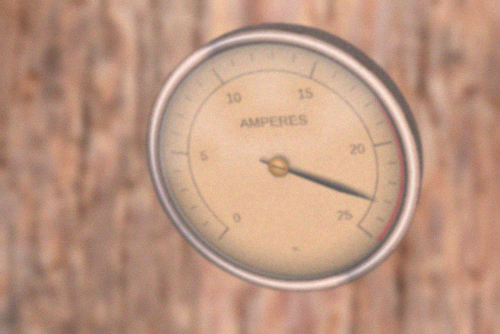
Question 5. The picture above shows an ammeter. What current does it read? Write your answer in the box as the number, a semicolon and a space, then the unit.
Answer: 23; A
